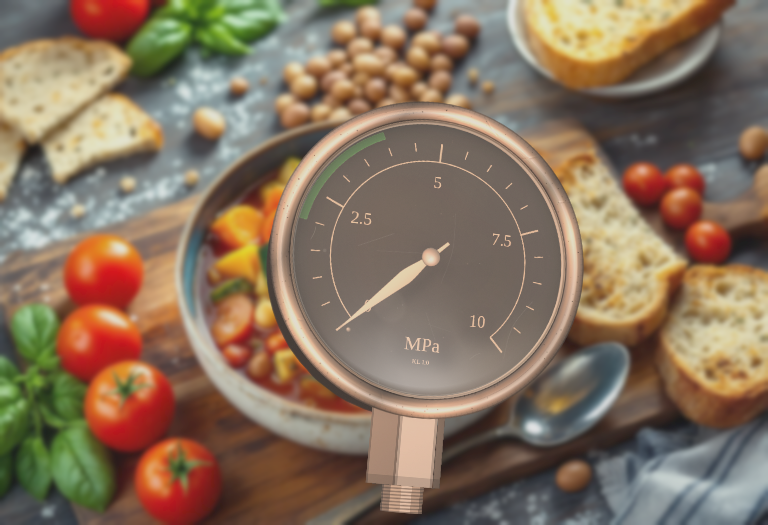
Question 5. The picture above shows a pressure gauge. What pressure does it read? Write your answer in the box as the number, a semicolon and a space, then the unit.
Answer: 0; MPa
